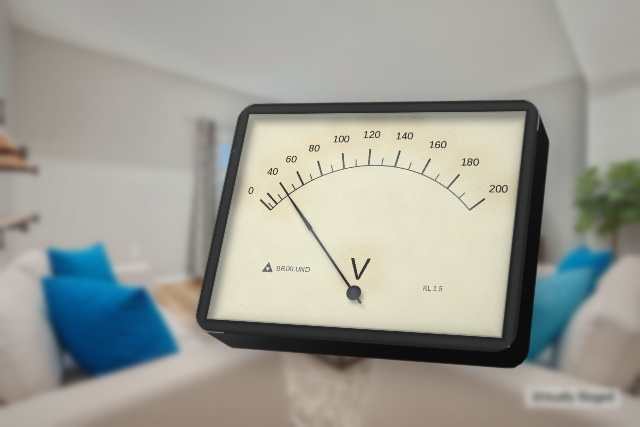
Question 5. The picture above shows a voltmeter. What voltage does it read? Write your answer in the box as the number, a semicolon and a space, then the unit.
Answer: 40; V
